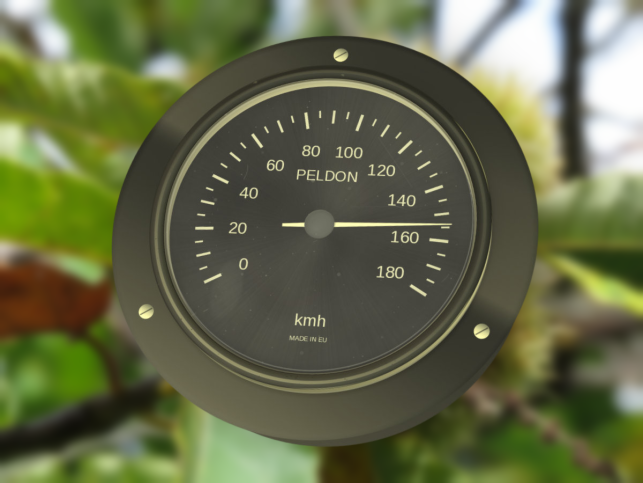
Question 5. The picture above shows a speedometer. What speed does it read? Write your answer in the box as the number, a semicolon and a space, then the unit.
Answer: 155; km/h
